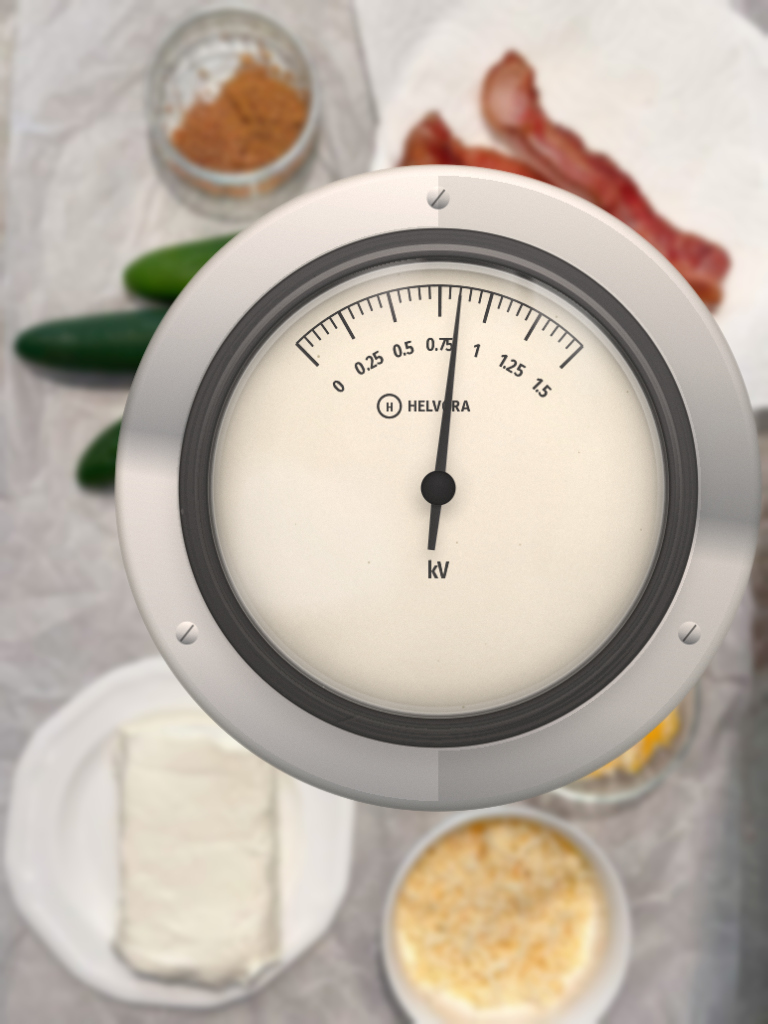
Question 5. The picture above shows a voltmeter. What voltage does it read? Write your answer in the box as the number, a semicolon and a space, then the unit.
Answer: 0.85; kV
